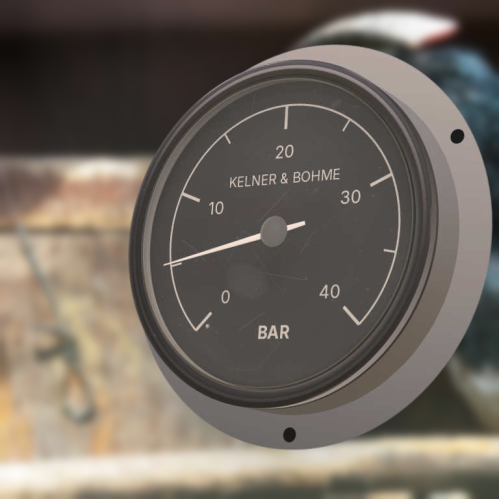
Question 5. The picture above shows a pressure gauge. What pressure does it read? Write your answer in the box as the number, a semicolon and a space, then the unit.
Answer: 5; bar
